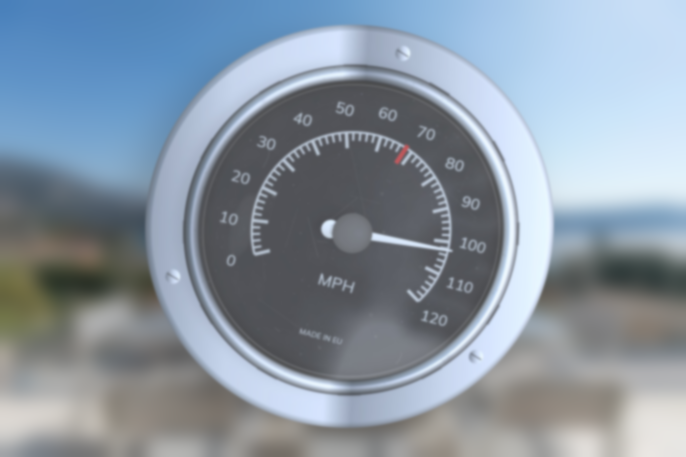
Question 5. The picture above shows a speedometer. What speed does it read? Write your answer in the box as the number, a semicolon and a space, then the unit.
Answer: 102; mph
